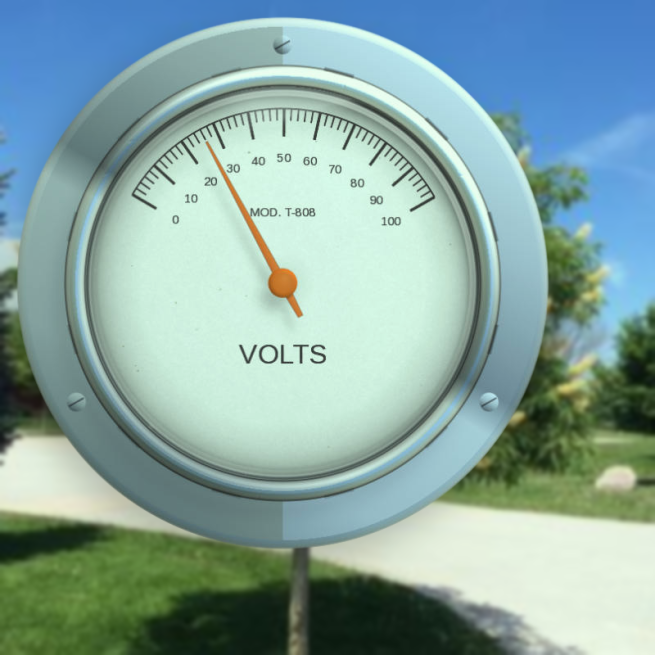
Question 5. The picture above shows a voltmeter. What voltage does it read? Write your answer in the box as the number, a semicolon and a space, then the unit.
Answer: 26; V
